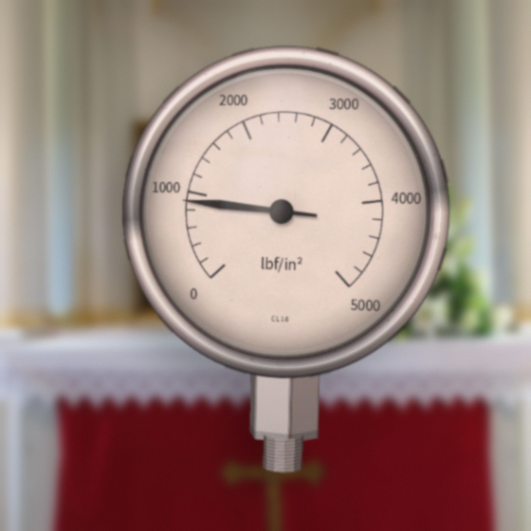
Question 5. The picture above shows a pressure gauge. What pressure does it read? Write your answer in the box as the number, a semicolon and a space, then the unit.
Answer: 900; psi
